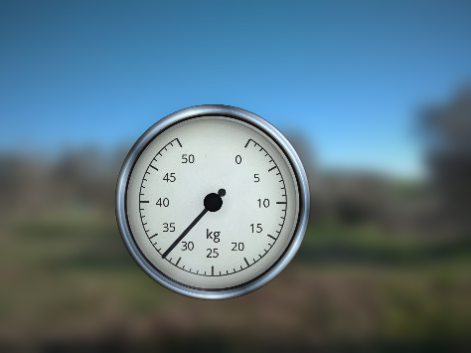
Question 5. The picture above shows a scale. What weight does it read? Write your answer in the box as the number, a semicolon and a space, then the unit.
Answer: 32; kg
